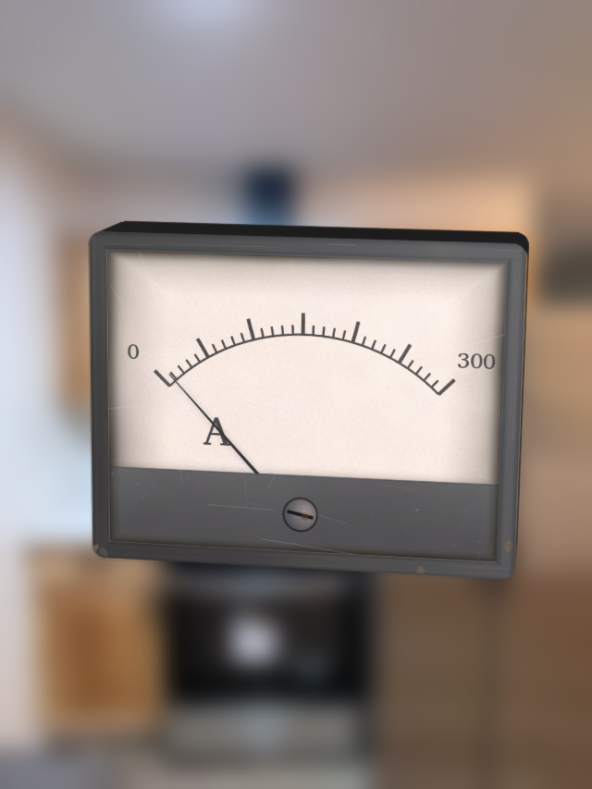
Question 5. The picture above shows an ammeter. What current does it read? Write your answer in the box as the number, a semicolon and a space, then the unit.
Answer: 10; A
